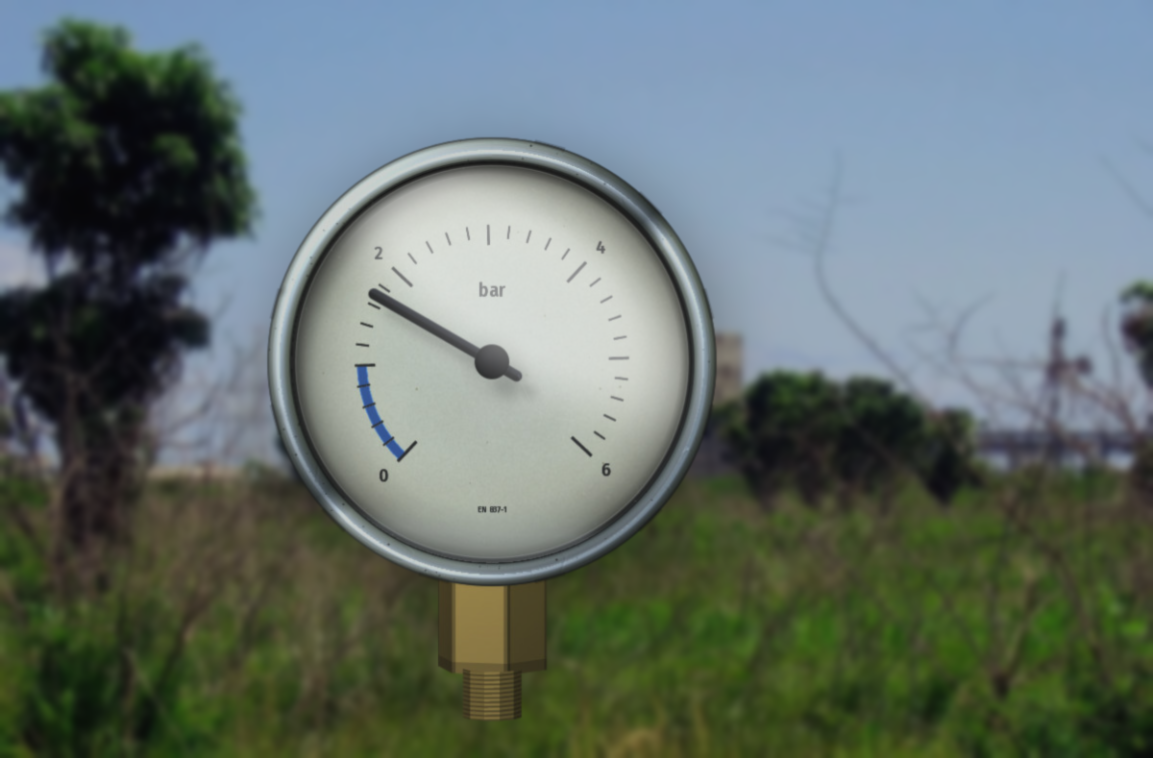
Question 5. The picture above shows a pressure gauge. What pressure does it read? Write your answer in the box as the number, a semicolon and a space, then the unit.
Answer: 1.7; bar
